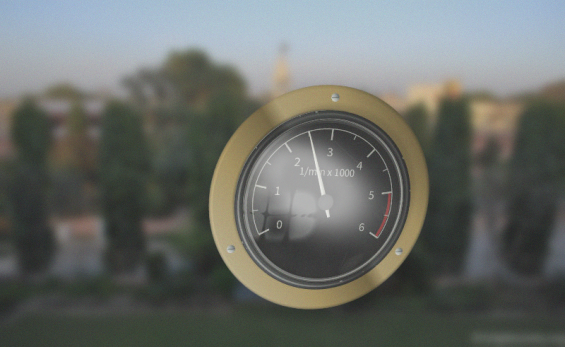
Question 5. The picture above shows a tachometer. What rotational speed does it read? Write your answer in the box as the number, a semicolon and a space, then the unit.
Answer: 2500; rpm
